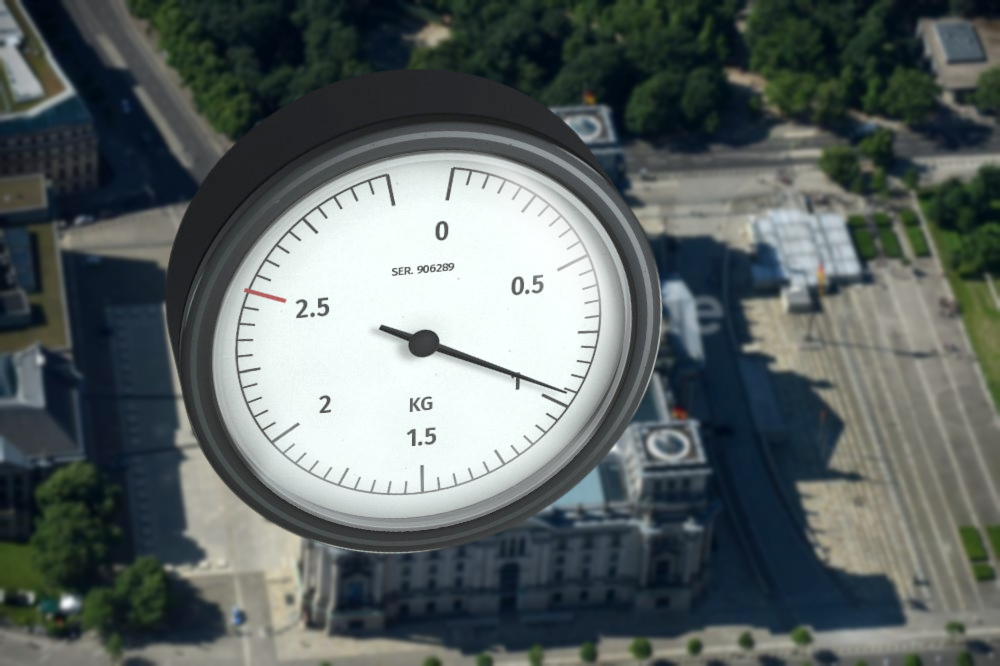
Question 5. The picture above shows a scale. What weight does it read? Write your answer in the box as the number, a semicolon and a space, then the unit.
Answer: 0.95; kg
